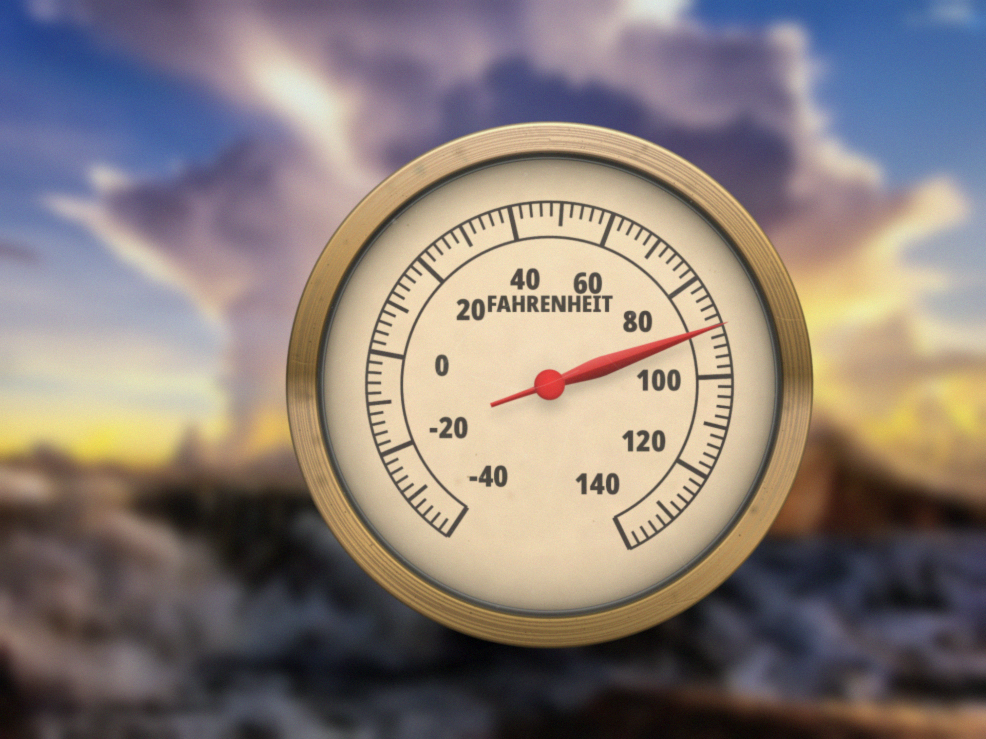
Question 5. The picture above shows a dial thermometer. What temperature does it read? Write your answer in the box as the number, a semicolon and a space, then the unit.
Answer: 90; °F
